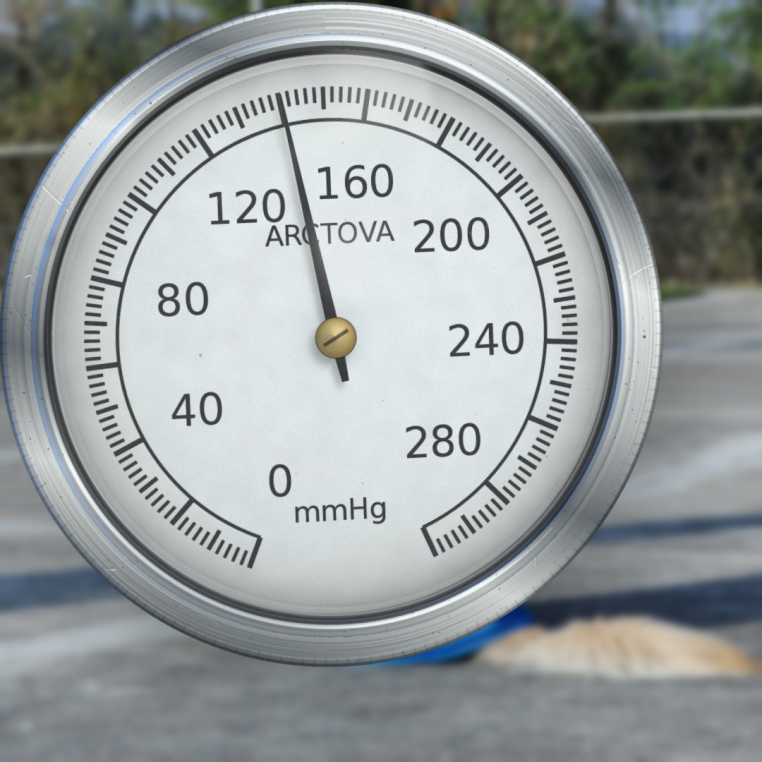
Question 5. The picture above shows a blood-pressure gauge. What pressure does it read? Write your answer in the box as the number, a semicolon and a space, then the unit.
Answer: 140; mmHg
